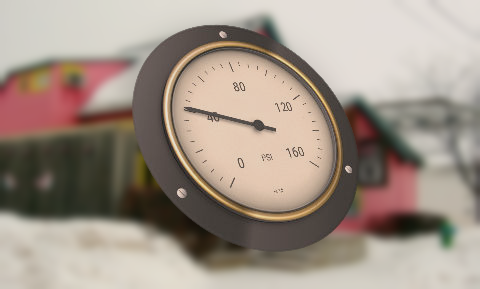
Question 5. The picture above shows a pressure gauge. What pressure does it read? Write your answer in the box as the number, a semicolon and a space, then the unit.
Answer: 40; psi
